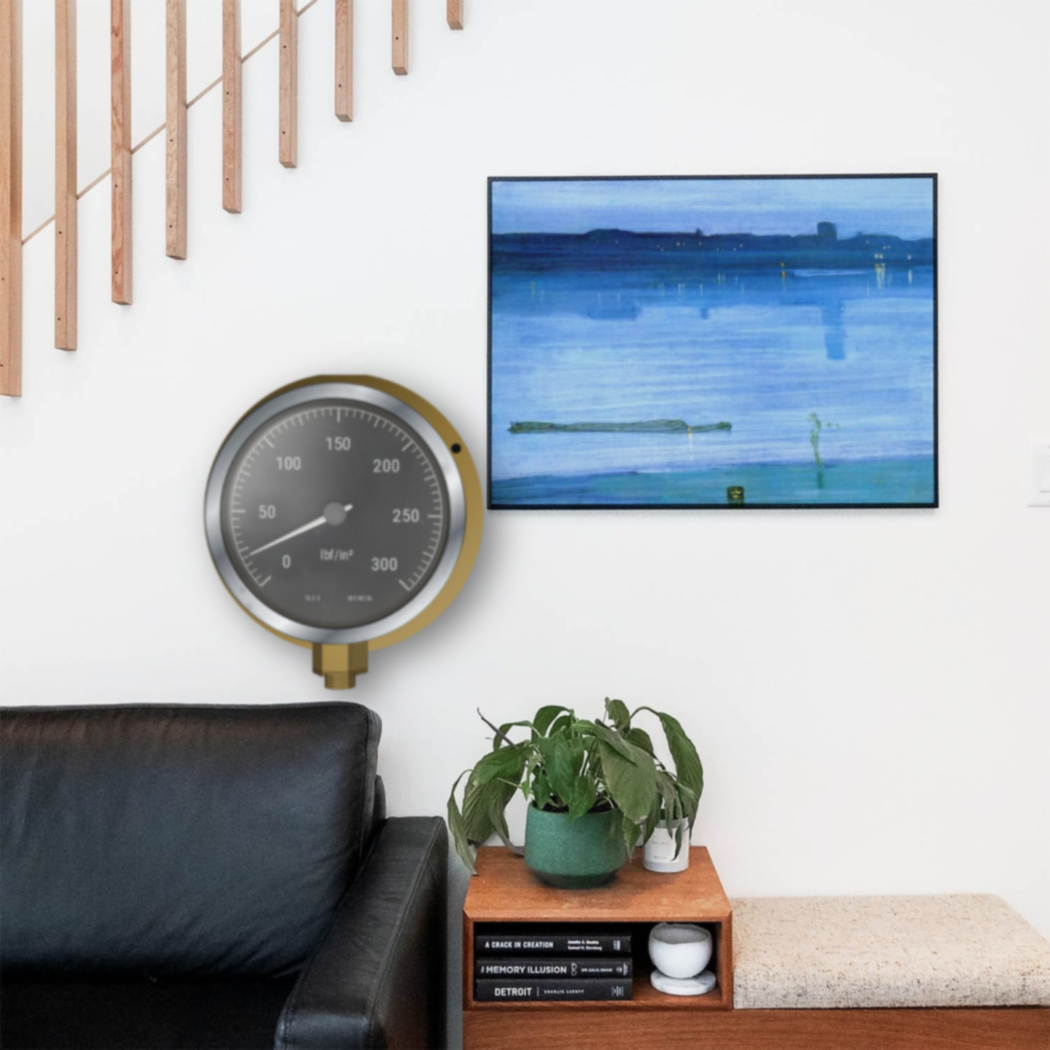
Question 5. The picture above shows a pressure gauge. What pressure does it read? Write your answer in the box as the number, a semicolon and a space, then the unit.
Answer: 20; psi
